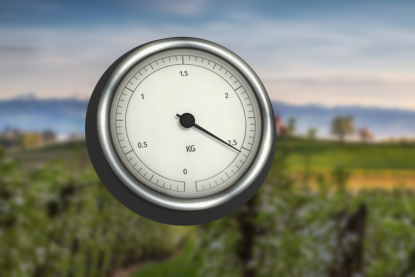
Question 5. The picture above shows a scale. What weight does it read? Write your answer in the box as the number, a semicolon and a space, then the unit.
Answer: 2.55; kg
